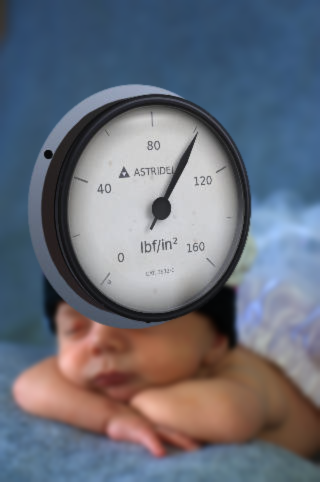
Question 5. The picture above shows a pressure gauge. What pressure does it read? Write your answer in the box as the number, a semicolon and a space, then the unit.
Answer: 100; psi
